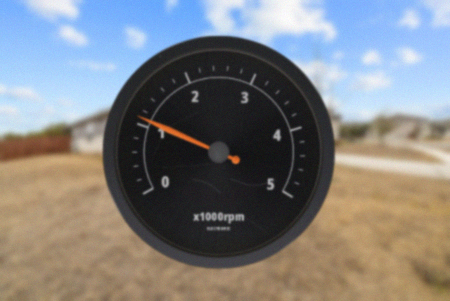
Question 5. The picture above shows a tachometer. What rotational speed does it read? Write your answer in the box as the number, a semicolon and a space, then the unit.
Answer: 1100; rpm
